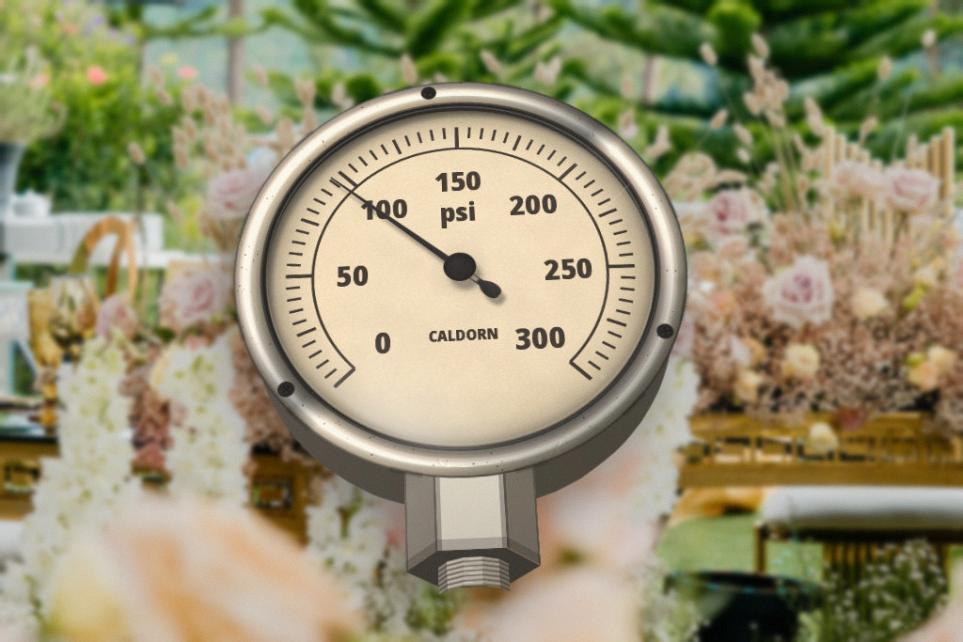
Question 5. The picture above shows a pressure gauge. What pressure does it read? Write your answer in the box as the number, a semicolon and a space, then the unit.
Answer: 95; psi
